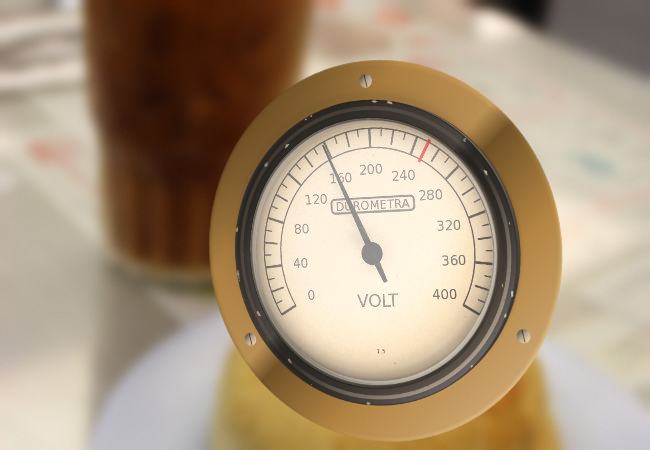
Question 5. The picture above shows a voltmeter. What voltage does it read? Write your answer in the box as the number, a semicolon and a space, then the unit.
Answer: 160; V
